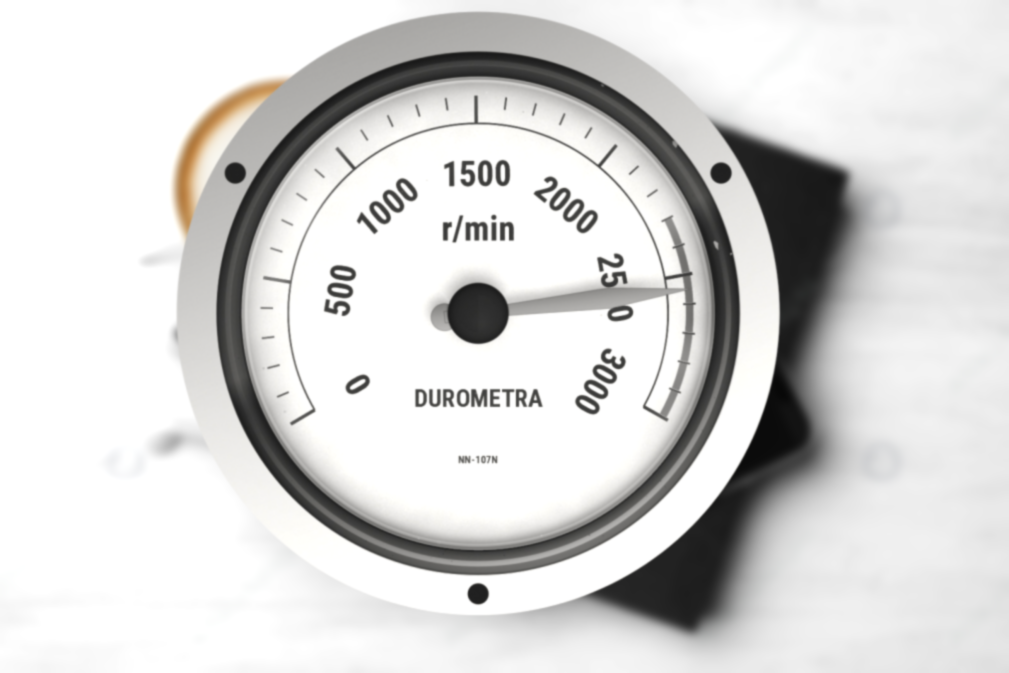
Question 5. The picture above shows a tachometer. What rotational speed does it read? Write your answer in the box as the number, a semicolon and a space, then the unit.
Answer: 2550; rpm
